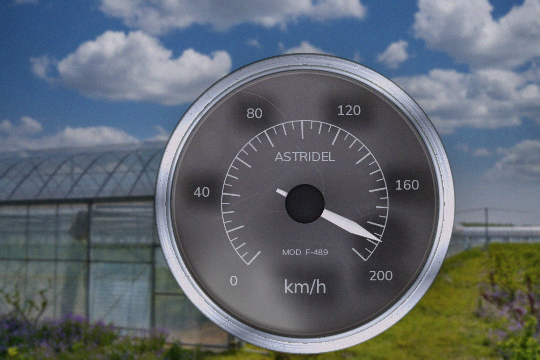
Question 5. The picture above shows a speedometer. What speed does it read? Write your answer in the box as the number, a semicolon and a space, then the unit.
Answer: 187.5; km/h
